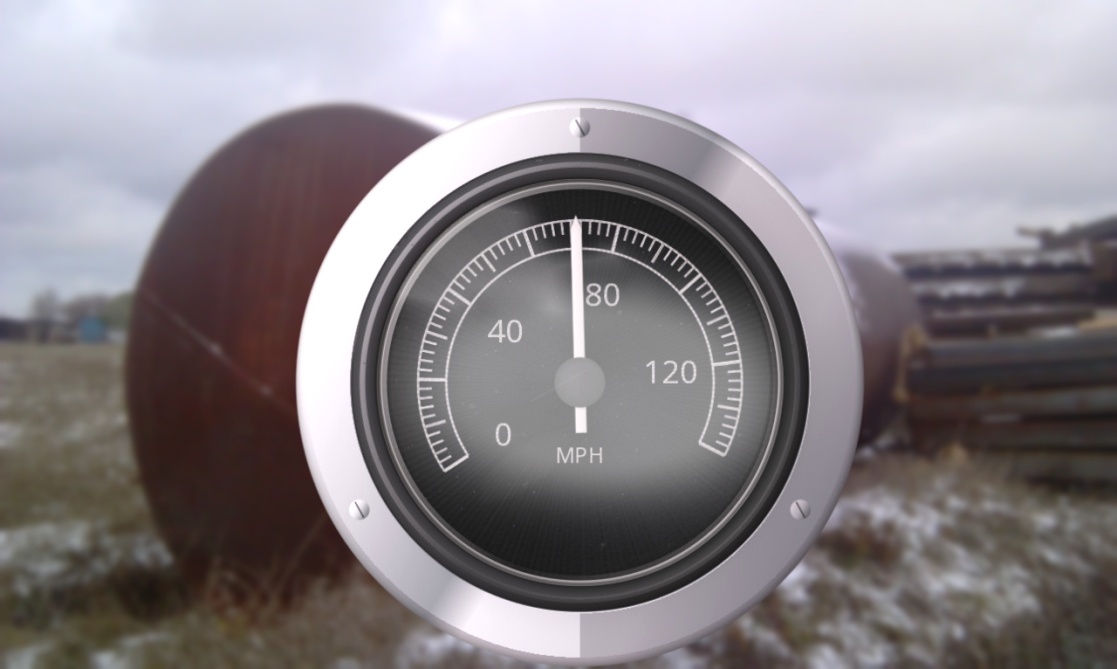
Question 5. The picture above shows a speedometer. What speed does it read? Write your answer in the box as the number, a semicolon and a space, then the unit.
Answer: 71; mph
